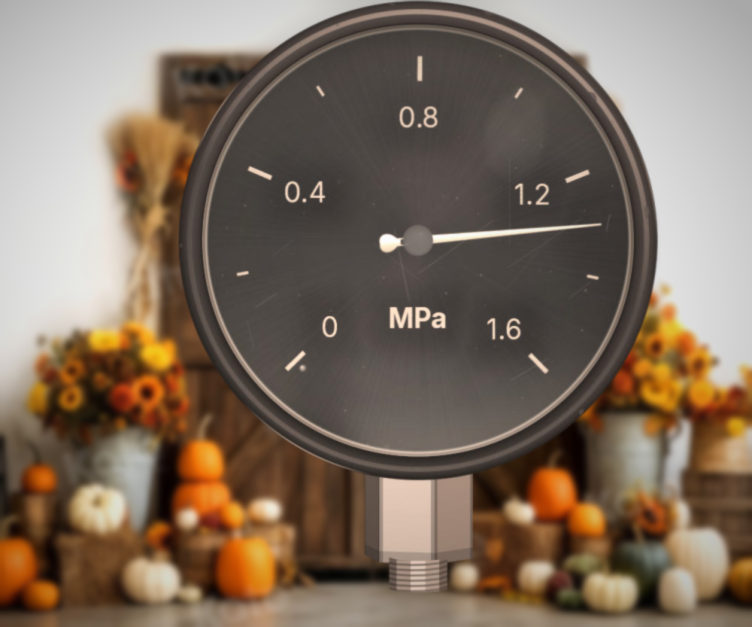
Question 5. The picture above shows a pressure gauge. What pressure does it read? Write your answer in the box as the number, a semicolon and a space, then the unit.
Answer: 1.3; MPa
